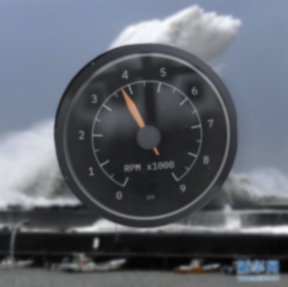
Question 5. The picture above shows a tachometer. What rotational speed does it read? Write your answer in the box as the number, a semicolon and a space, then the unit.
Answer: 3750; rpm
